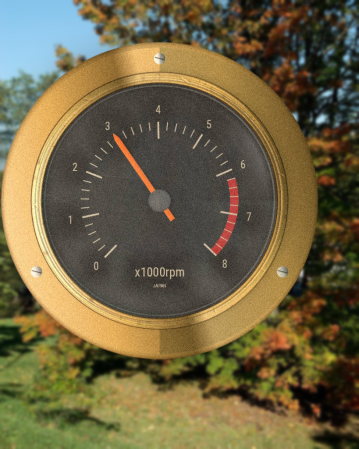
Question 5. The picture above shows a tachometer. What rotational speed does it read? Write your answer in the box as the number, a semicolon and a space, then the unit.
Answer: 3000; rpm
